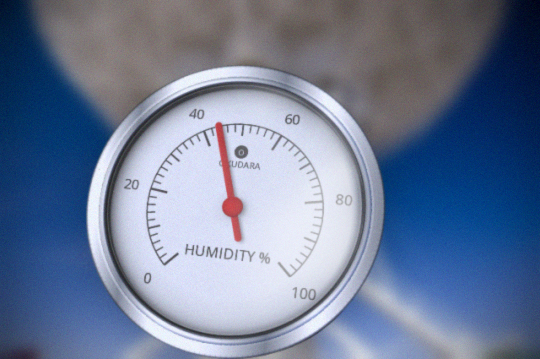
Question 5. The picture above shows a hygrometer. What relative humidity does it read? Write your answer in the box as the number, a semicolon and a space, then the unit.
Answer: 44; %
